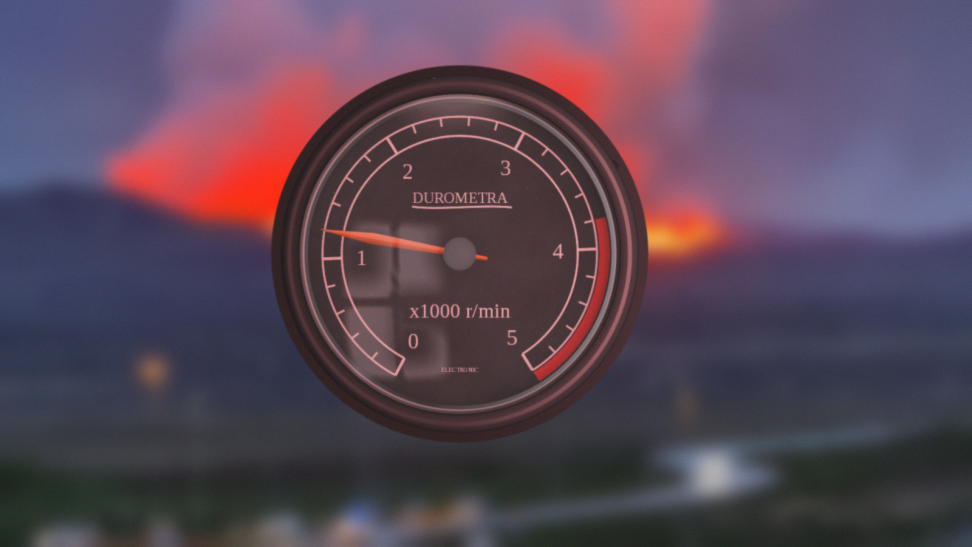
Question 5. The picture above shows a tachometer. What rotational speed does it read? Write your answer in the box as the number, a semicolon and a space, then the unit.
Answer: 1200; rpm
